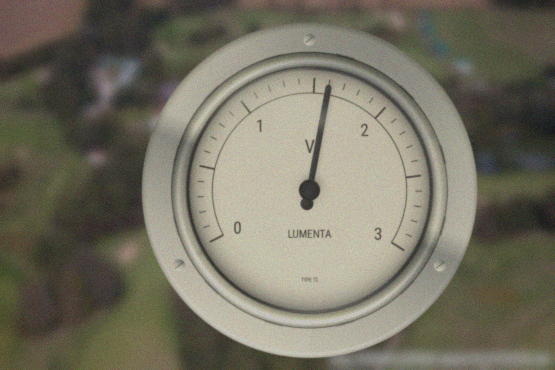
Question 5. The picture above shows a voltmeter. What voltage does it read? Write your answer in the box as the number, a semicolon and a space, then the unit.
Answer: 1.6; V
